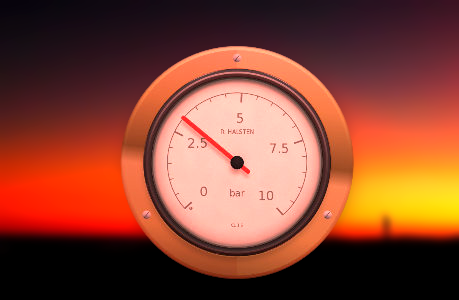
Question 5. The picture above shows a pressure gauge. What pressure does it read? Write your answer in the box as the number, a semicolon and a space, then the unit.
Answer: 3; bar
